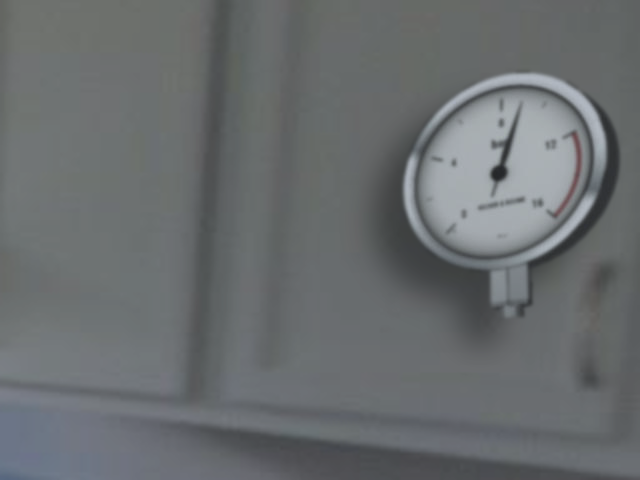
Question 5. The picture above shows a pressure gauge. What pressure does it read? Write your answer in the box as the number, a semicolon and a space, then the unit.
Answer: 9; bar
